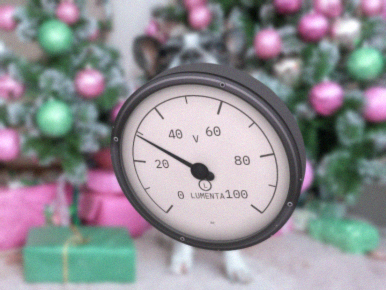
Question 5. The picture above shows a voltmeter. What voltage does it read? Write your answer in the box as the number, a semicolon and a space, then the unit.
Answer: 30; V
